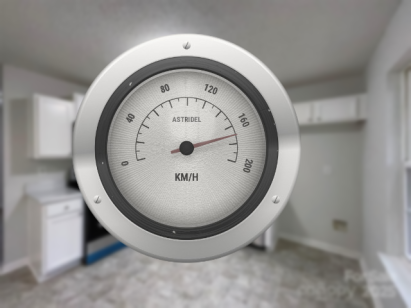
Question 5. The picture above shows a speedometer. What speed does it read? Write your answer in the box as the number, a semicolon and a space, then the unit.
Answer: 170; km/h
